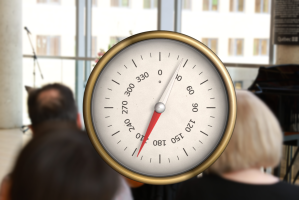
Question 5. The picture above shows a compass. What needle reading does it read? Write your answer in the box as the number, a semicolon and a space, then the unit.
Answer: 205; °
